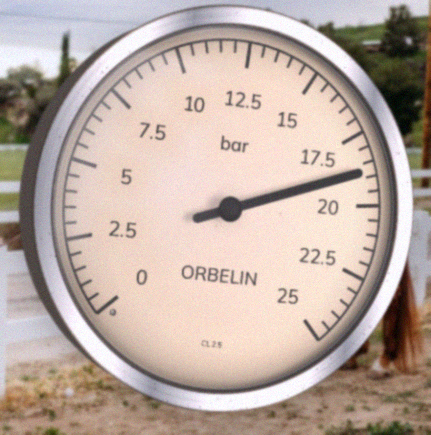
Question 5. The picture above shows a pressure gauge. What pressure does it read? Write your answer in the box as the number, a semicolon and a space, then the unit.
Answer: 18.75; bar
